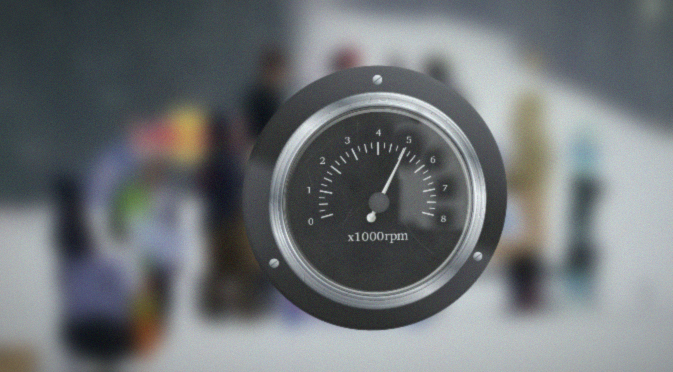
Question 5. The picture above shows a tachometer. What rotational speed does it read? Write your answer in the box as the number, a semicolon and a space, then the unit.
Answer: 5000; rpm
